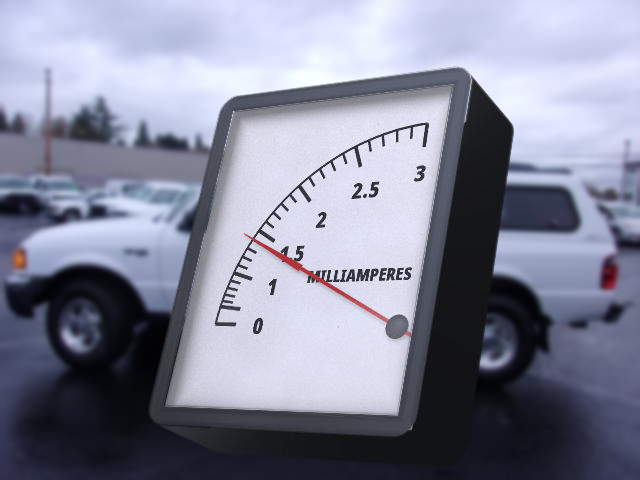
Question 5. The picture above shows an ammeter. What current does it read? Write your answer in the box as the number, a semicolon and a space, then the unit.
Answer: 1.4; mA
